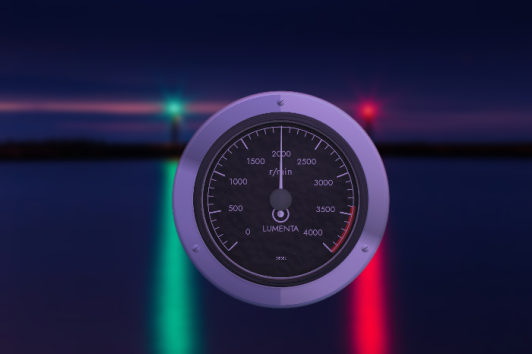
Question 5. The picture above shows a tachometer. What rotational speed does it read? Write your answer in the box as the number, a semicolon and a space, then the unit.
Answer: 2000; rpm
